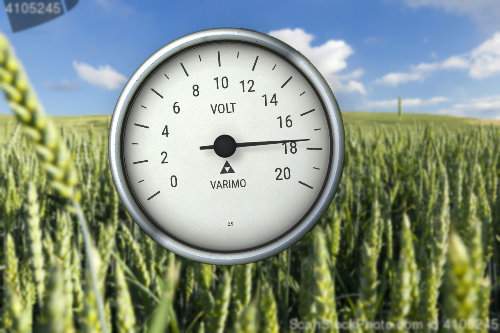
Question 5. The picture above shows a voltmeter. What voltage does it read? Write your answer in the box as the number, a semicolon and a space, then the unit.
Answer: 17.5; V
